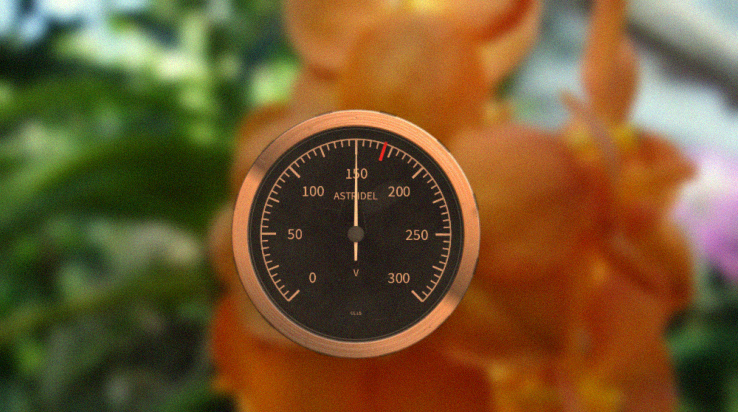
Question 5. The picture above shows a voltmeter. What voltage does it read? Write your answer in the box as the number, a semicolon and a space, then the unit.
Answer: 150; V
